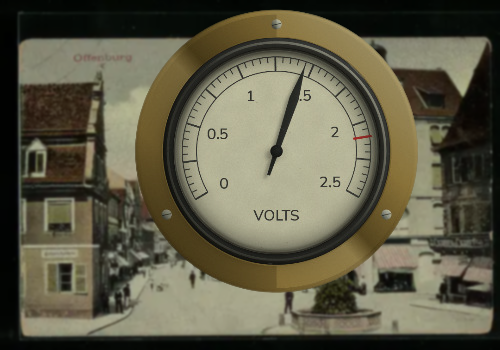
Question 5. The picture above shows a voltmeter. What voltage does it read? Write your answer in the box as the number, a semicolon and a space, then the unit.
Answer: 1.45; V
